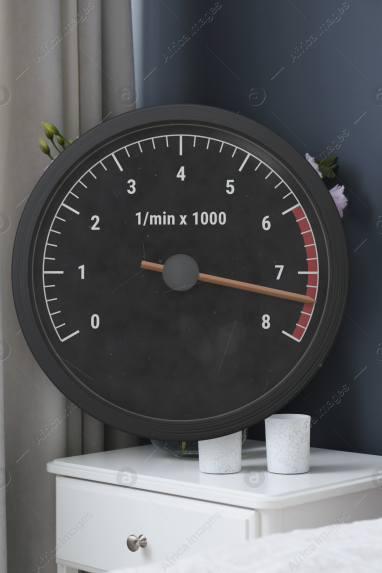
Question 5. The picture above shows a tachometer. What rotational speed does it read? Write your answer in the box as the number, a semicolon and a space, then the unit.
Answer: 7400; rpm
